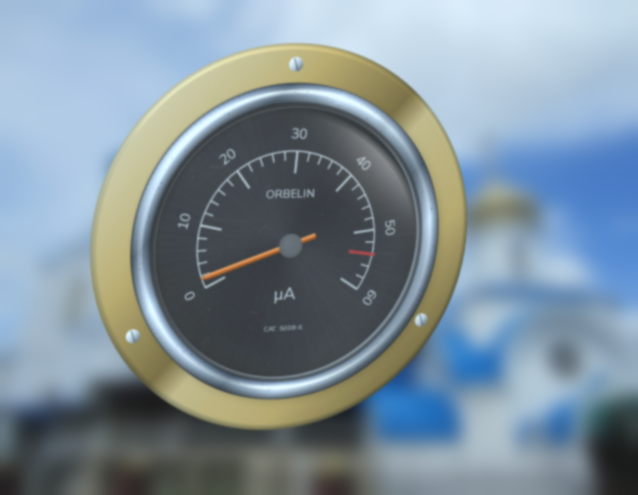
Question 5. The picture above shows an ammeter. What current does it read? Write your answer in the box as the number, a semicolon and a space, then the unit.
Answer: 2; µA
